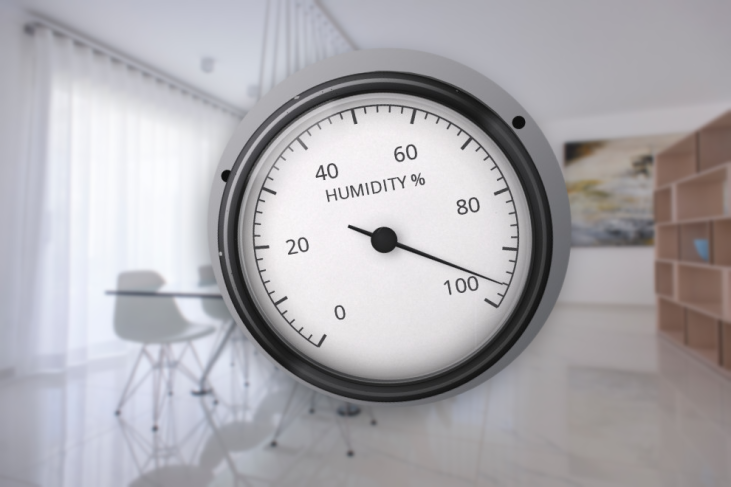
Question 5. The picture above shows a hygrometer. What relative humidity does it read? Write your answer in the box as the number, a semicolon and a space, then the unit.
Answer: 96; %
